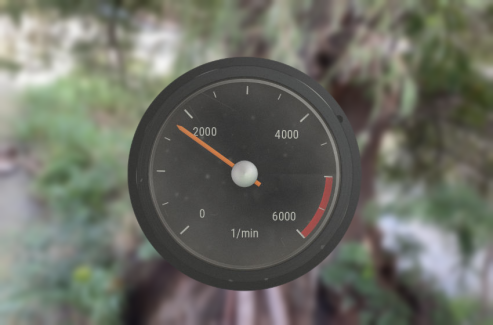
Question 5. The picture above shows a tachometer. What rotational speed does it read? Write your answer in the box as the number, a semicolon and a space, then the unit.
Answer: 1750; rpm
